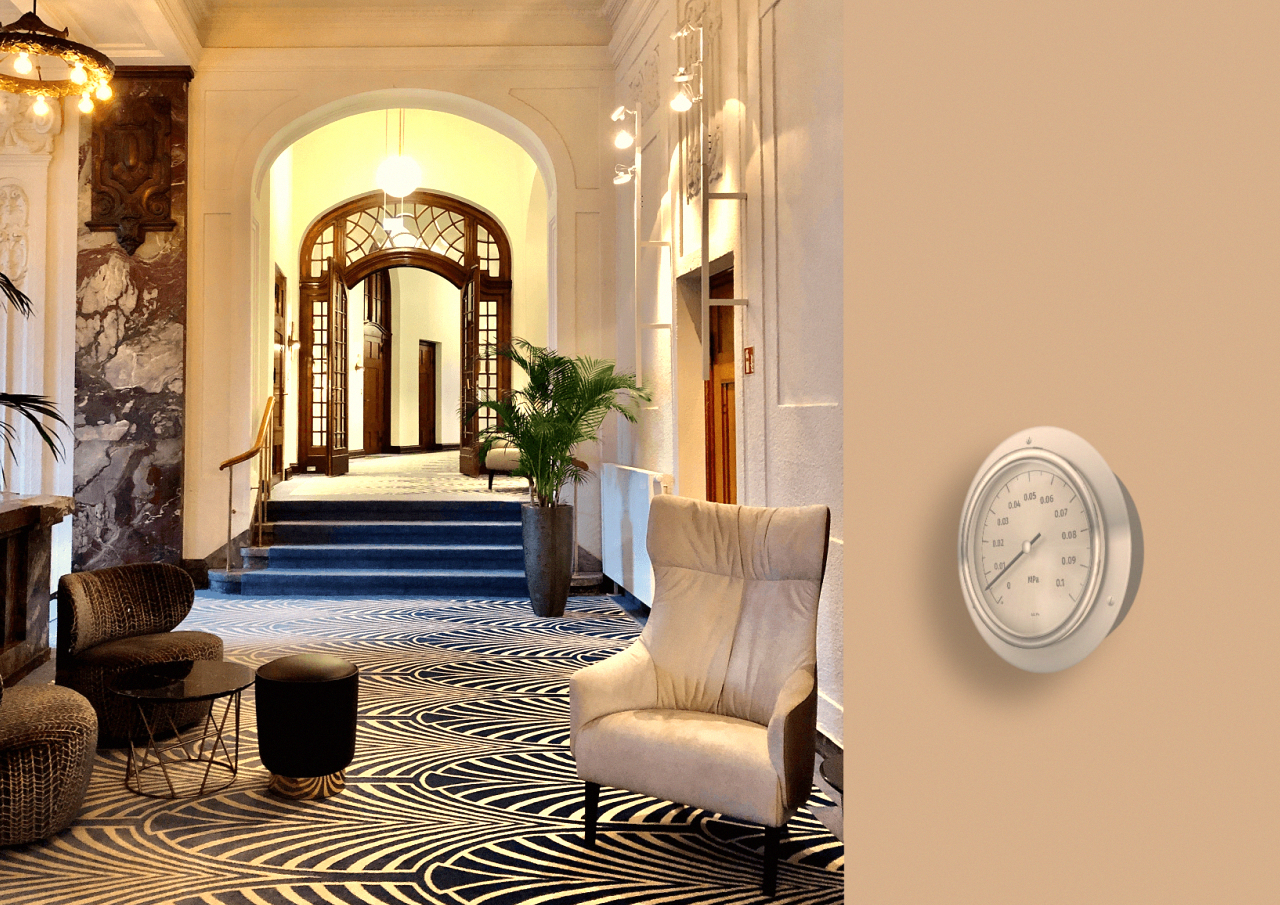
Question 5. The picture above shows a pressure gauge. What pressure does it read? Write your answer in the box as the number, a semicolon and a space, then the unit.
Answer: 0.005; MPa
